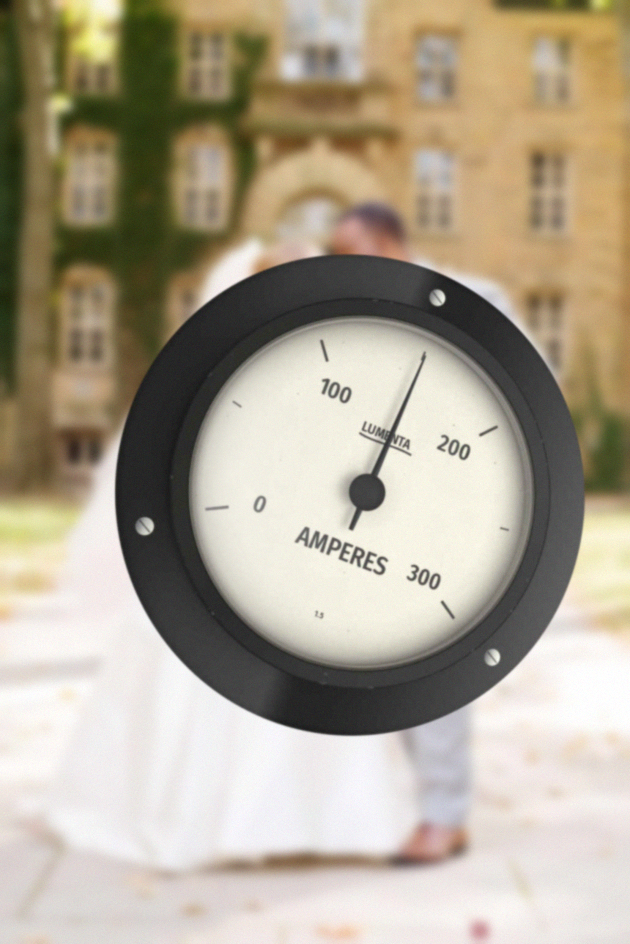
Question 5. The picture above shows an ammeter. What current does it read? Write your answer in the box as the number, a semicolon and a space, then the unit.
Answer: 150; A
